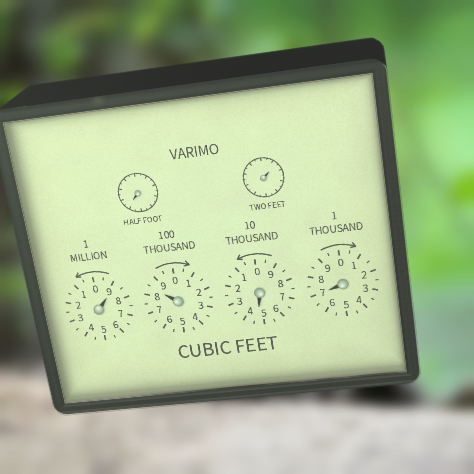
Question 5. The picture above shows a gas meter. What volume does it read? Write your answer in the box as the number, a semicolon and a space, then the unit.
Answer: 884700; ft³
